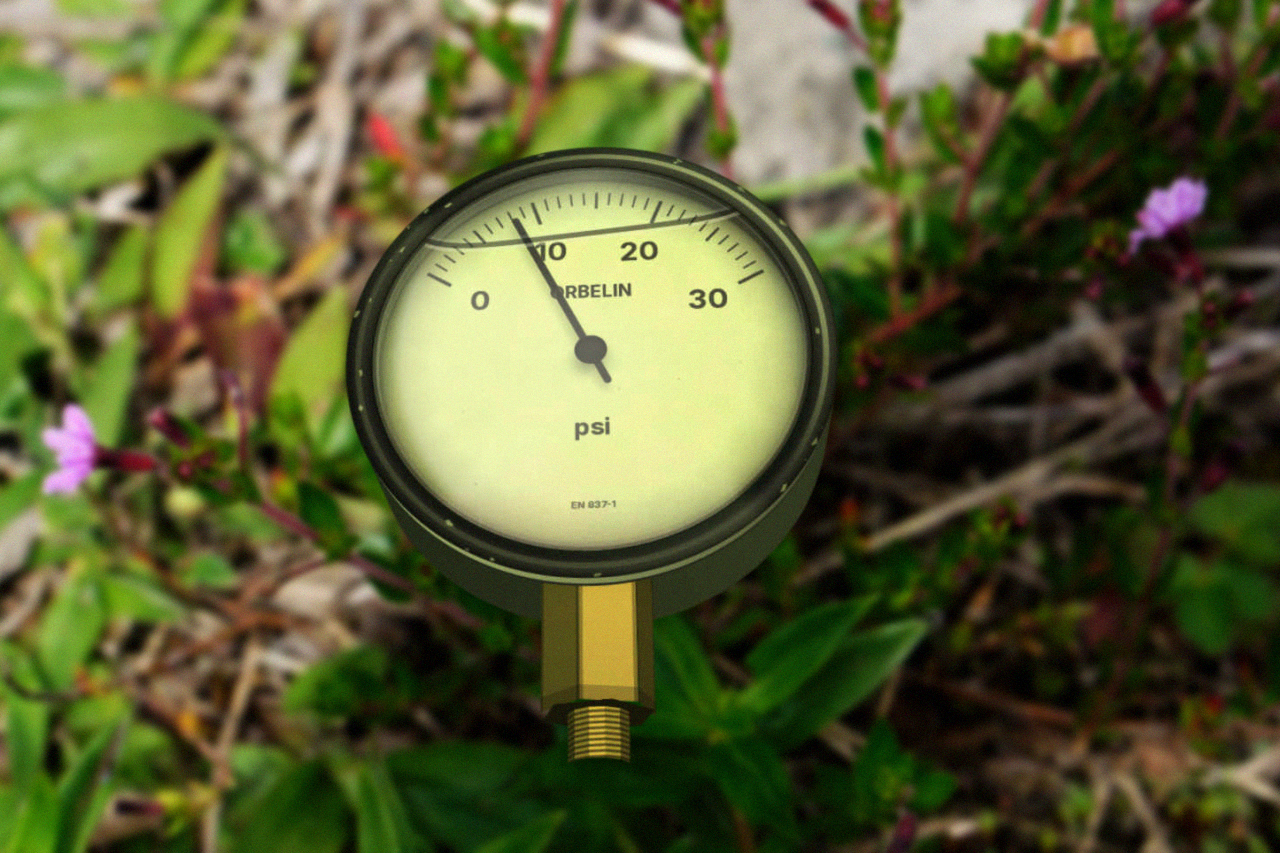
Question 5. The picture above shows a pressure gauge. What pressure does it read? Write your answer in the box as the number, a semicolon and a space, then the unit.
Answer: 8; psi
